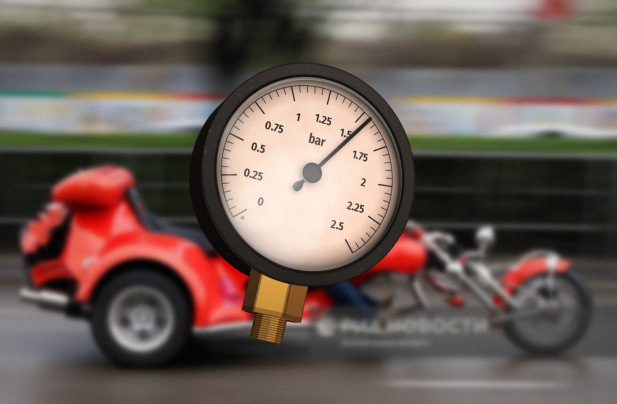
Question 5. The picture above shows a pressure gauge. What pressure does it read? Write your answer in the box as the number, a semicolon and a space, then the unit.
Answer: 1.55; bar
